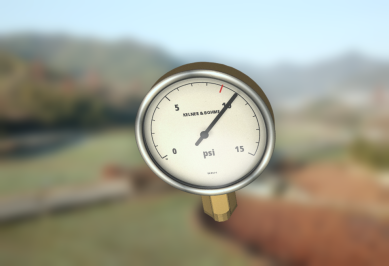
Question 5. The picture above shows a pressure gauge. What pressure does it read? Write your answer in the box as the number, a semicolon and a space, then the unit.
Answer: 10; psi
